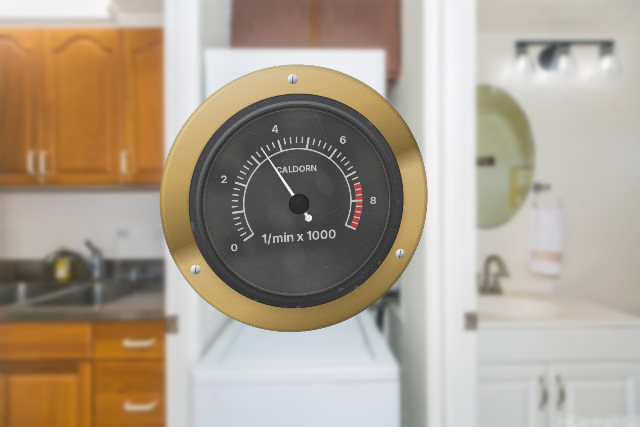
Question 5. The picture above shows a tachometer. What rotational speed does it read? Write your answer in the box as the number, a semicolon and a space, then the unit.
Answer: 3400; rpm
